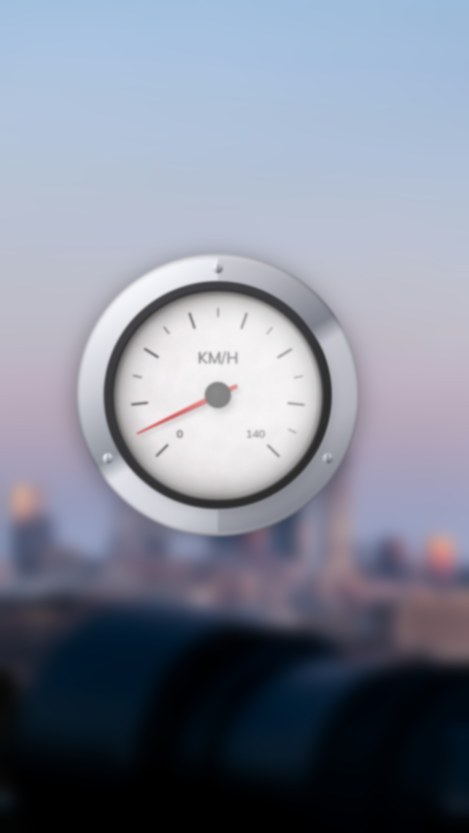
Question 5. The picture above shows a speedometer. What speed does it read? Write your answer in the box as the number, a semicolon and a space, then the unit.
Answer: 10; km/h
